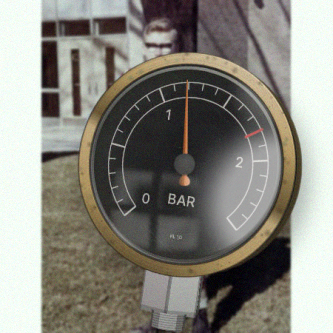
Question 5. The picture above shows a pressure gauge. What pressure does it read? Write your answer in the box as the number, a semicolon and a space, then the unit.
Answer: 1.2; bar
